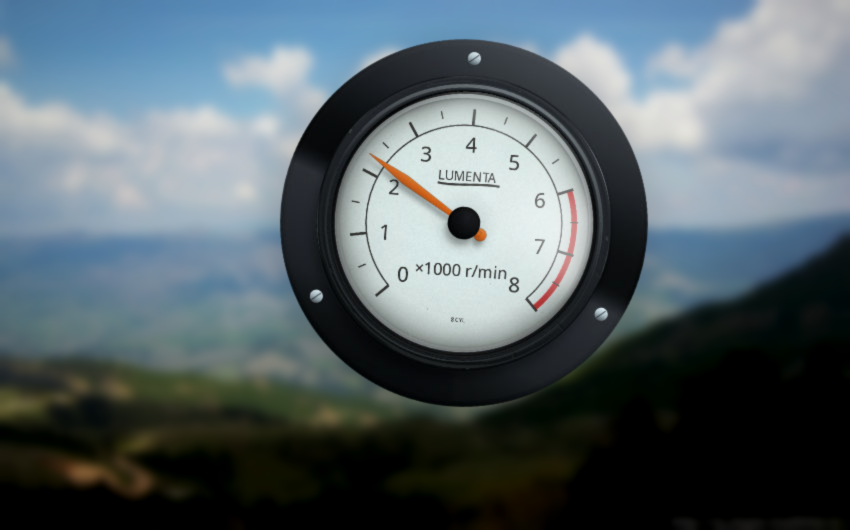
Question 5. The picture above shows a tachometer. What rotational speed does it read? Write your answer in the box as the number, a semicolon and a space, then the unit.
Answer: 2250; rpm
